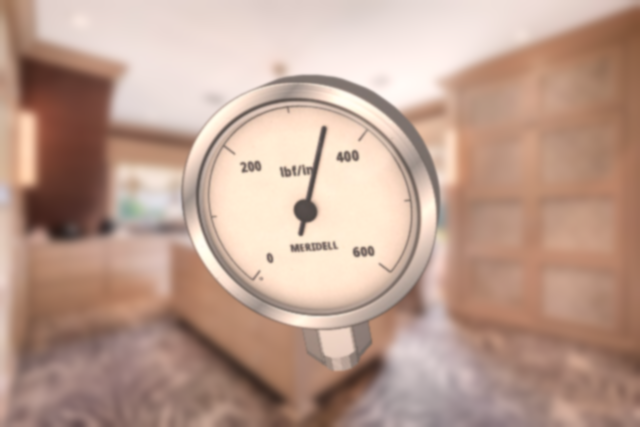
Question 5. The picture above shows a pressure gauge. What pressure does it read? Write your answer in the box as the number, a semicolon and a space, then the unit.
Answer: 350; psi
